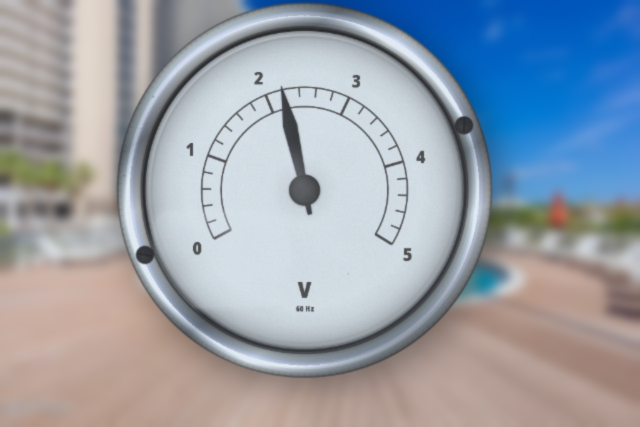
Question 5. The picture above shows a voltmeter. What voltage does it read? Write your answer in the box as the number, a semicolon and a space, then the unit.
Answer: 2.2; V
